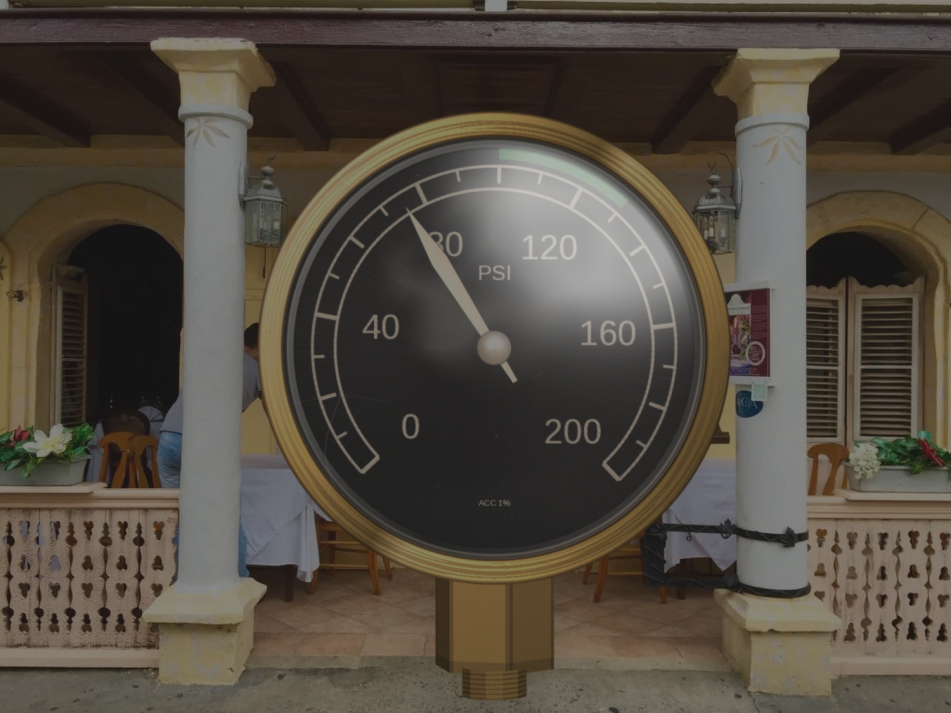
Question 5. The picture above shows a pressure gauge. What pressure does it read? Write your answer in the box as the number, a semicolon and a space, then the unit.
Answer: 75; psi
